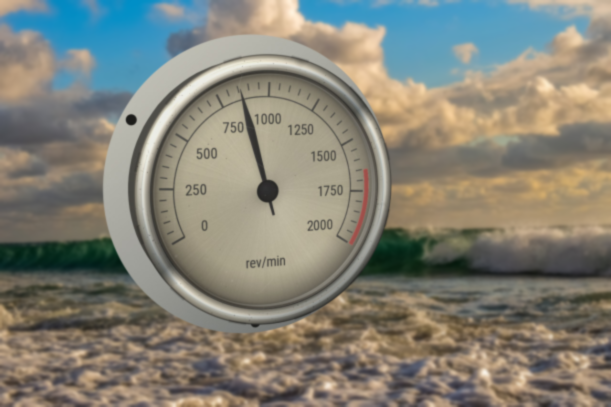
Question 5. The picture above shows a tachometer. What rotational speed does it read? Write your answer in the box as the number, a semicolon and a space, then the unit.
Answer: 850; rpm
